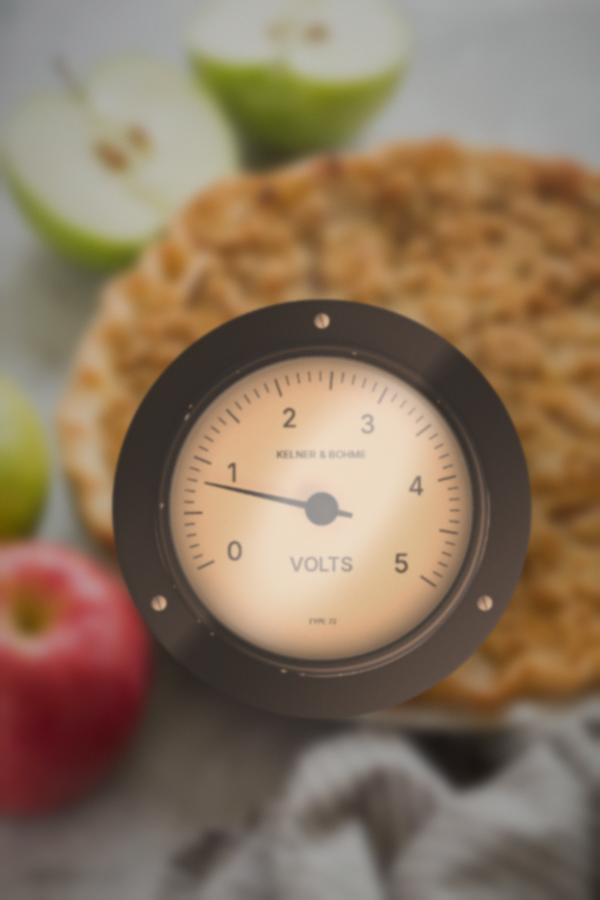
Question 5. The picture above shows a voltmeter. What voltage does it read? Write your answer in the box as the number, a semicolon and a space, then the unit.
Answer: 0.8; V
